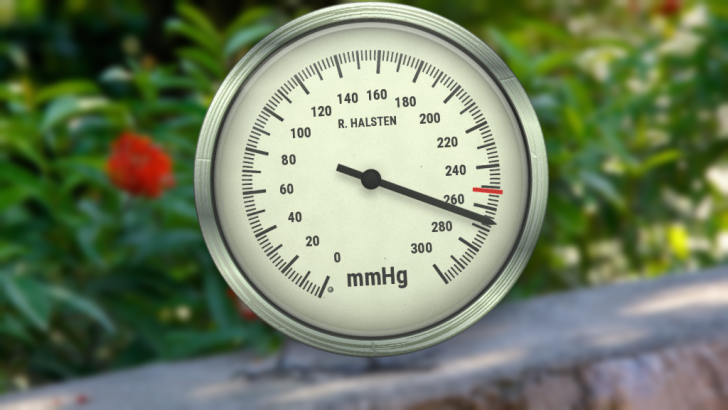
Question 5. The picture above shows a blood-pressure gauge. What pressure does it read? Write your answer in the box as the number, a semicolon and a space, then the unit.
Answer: 266; mmHg
